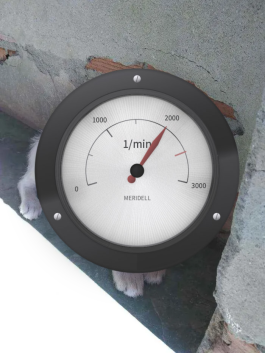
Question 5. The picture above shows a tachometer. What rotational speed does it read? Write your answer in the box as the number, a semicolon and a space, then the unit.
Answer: 2000; rpm
